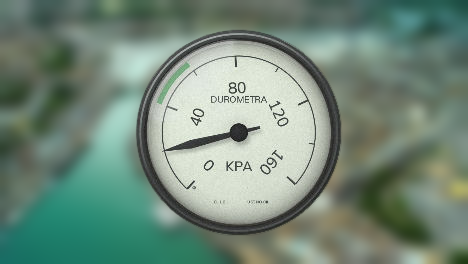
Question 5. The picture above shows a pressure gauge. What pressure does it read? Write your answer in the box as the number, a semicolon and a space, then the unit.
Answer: 20; kPa
